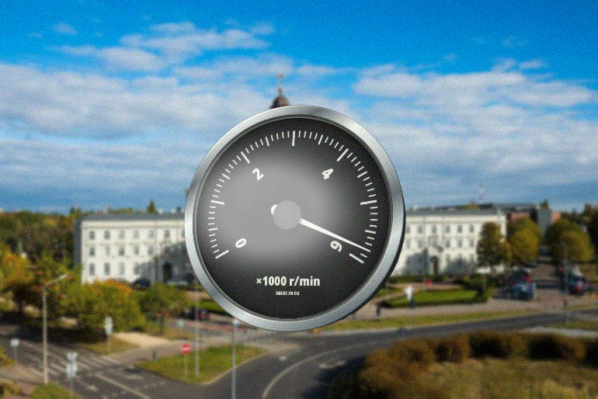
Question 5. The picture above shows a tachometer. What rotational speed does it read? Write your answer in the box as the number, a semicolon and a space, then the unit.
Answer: 5800; rpm
